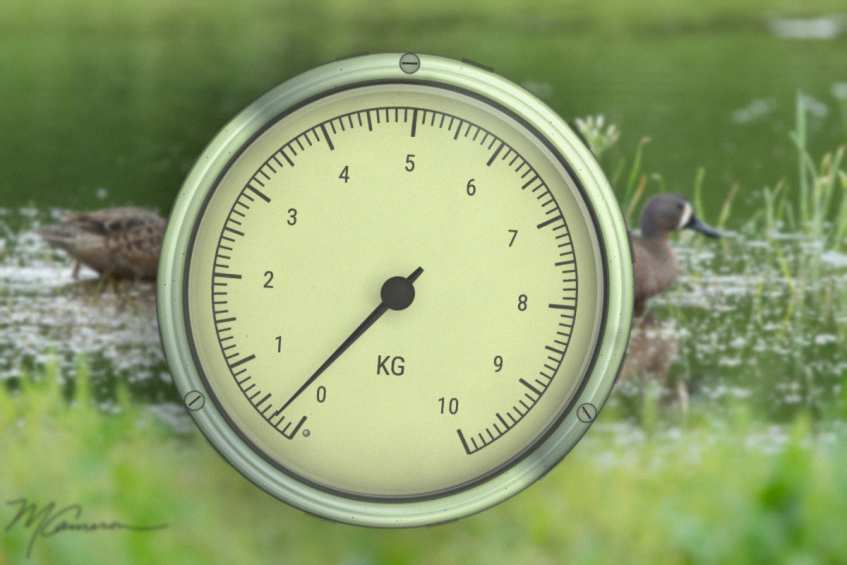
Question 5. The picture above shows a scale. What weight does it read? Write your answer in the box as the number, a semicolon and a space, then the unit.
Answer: 0.3; kg
